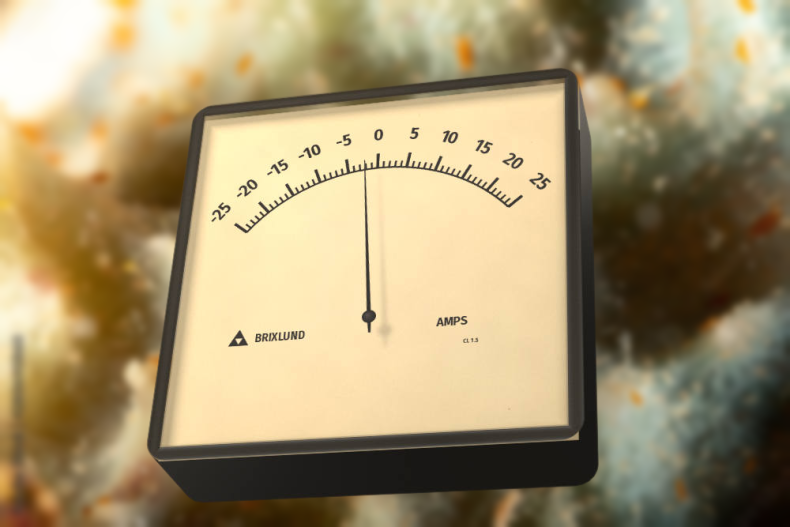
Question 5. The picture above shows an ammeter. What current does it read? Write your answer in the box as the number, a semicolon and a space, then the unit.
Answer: -2; A
